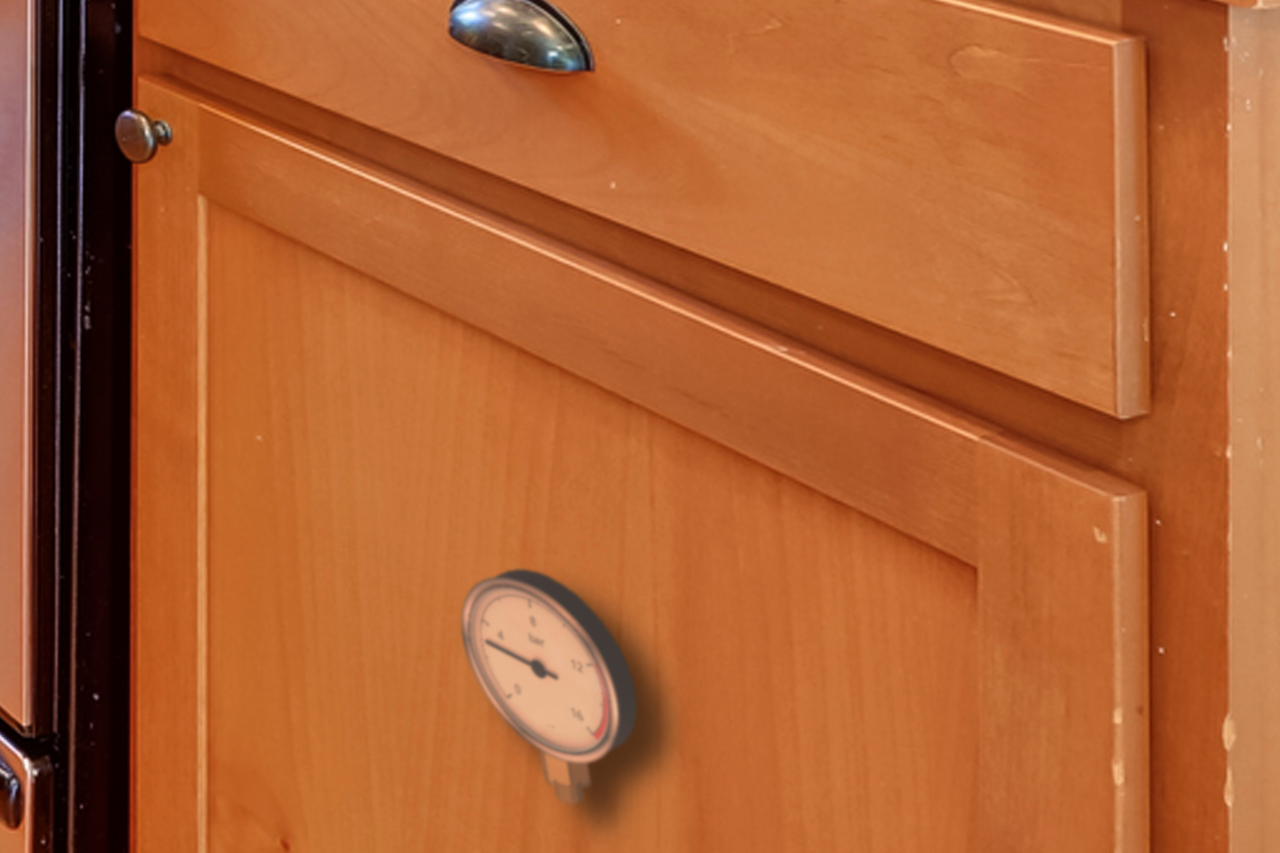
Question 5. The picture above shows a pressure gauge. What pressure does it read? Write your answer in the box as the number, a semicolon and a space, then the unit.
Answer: 3; bar
